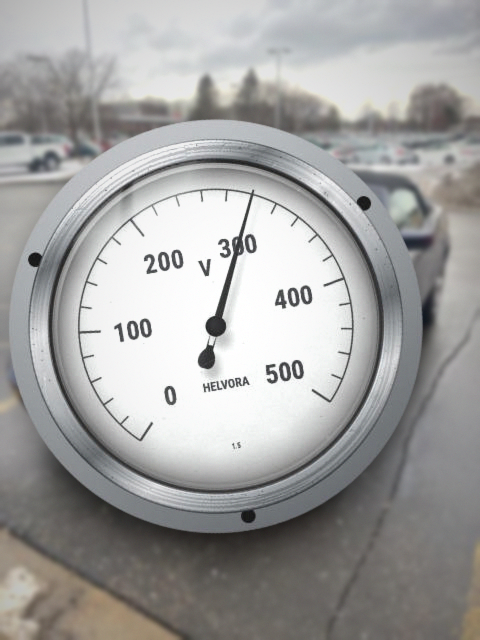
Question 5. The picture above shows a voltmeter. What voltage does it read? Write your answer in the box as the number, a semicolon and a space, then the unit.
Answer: 300; V
